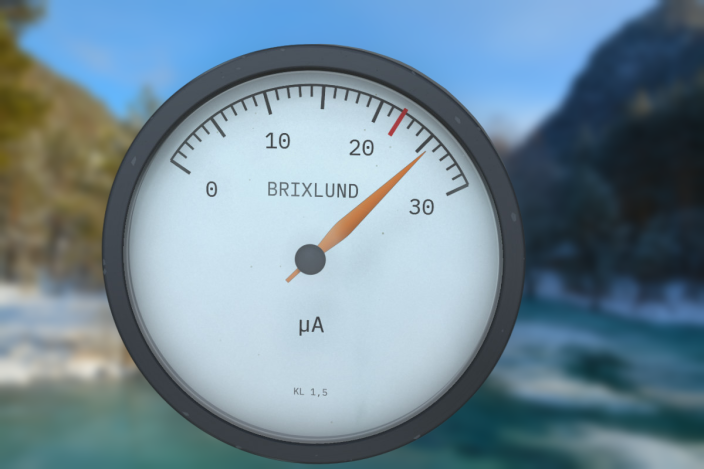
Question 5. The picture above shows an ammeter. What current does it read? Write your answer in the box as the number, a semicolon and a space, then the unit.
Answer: 25.5; µA
